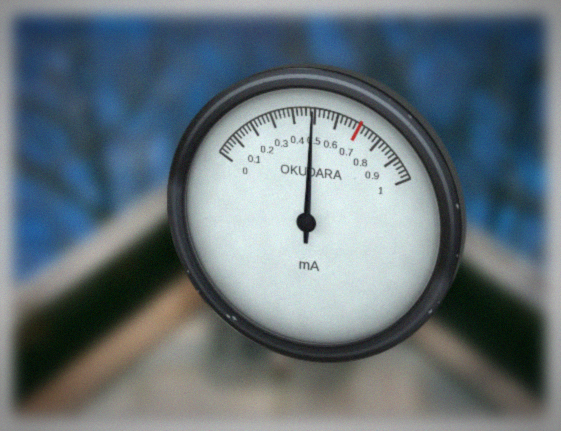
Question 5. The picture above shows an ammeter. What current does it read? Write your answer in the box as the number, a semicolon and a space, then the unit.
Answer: 0.5; mA
